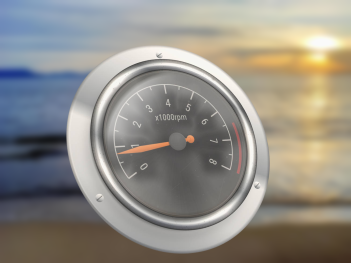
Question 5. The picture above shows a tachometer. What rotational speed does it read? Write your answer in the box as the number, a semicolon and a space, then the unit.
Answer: 750; rpm
